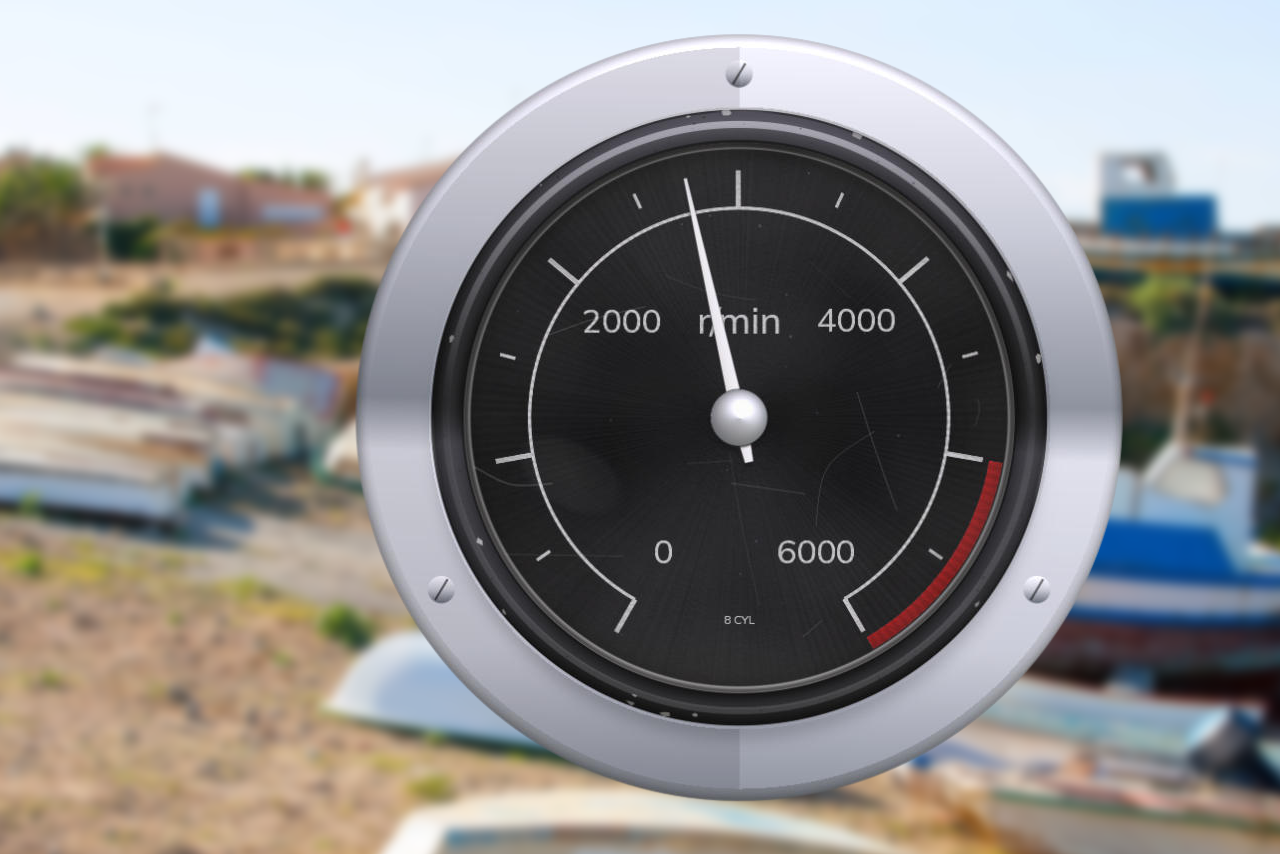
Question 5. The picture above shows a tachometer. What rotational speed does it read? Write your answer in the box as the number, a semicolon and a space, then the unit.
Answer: 2750; rpm
